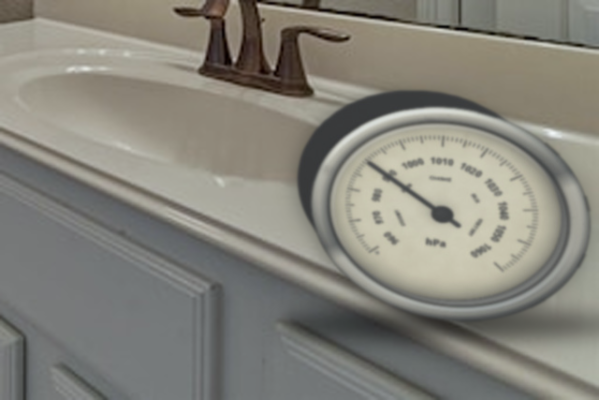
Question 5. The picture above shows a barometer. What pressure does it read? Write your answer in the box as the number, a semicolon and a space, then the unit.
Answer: 990; hPa
